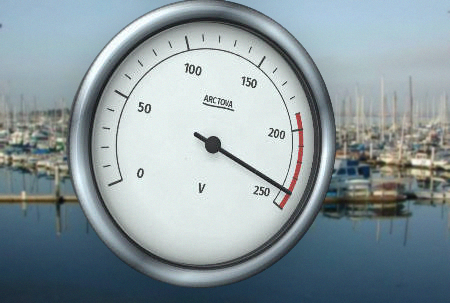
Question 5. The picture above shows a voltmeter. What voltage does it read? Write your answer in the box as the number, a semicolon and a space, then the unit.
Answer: 240; V
